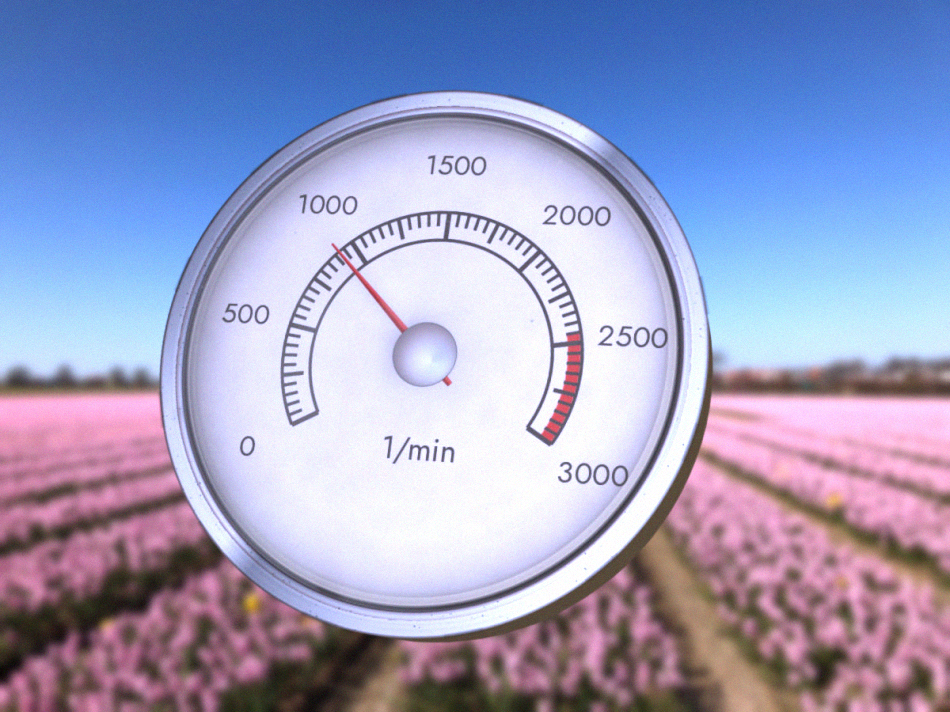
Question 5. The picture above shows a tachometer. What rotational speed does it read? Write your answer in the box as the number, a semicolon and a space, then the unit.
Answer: 925; rpm
